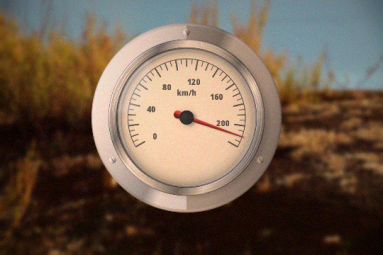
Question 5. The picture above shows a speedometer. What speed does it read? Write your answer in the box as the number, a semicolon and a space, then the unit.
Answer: 210; km/h
